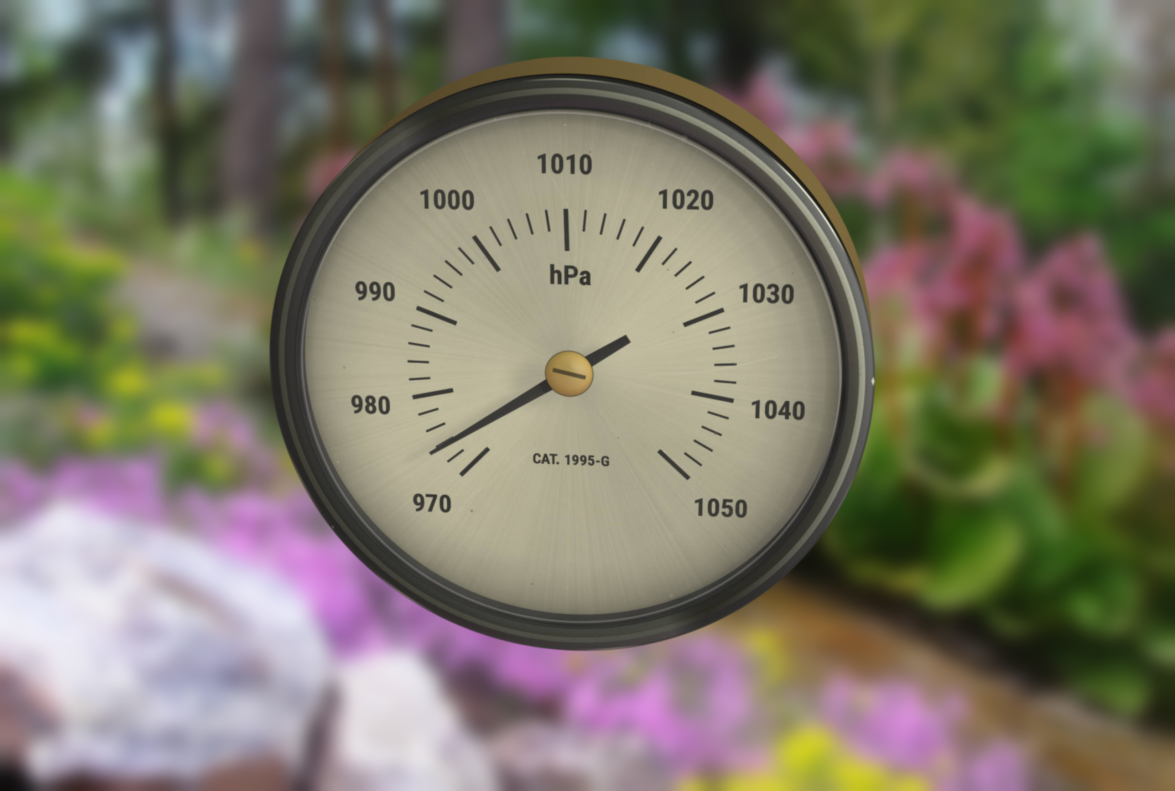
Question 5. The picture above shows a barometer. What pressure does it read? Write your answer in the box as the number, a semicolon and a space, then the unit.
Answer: 974; hPa
